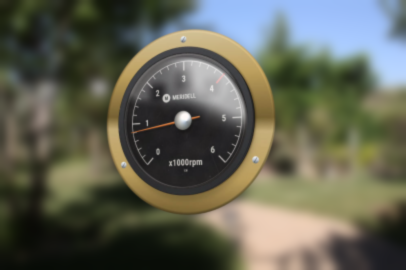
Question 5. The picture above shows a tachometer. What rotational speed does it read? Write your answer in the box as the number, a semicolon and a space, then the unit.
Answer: 800; rpm
